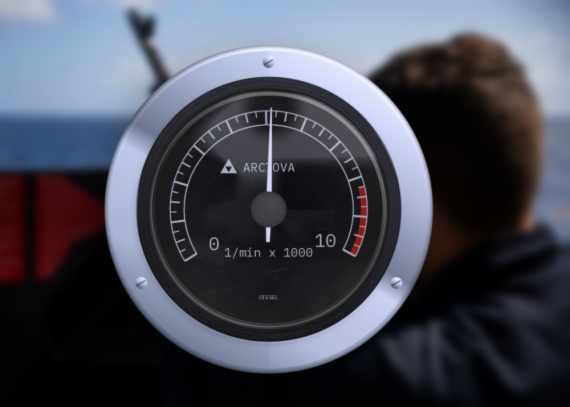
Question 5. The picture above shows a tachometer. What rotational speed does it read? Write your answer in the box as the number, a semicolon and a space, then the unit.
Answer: 5125; rpm
